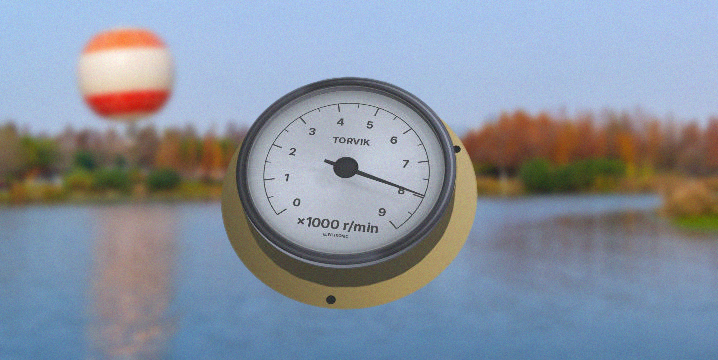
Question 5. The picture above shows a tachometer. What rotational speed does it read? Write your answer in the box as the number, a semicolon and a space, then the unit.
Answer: 8000; rpm
